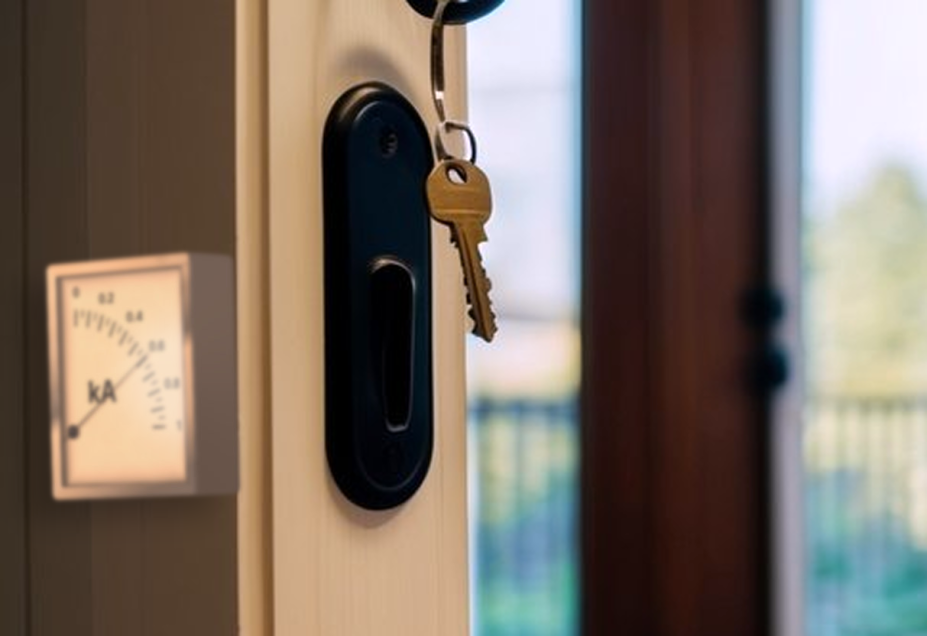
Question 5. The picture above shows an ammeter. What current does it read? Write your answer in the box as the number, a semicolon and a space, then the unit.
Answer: 0.6; kA
